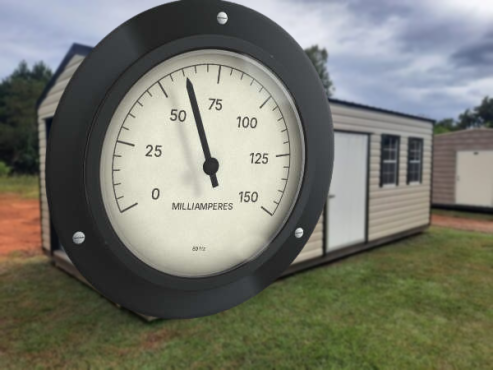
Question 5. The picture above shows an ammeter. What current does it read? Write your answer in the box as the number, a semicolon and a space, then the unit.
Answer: 60; mA
